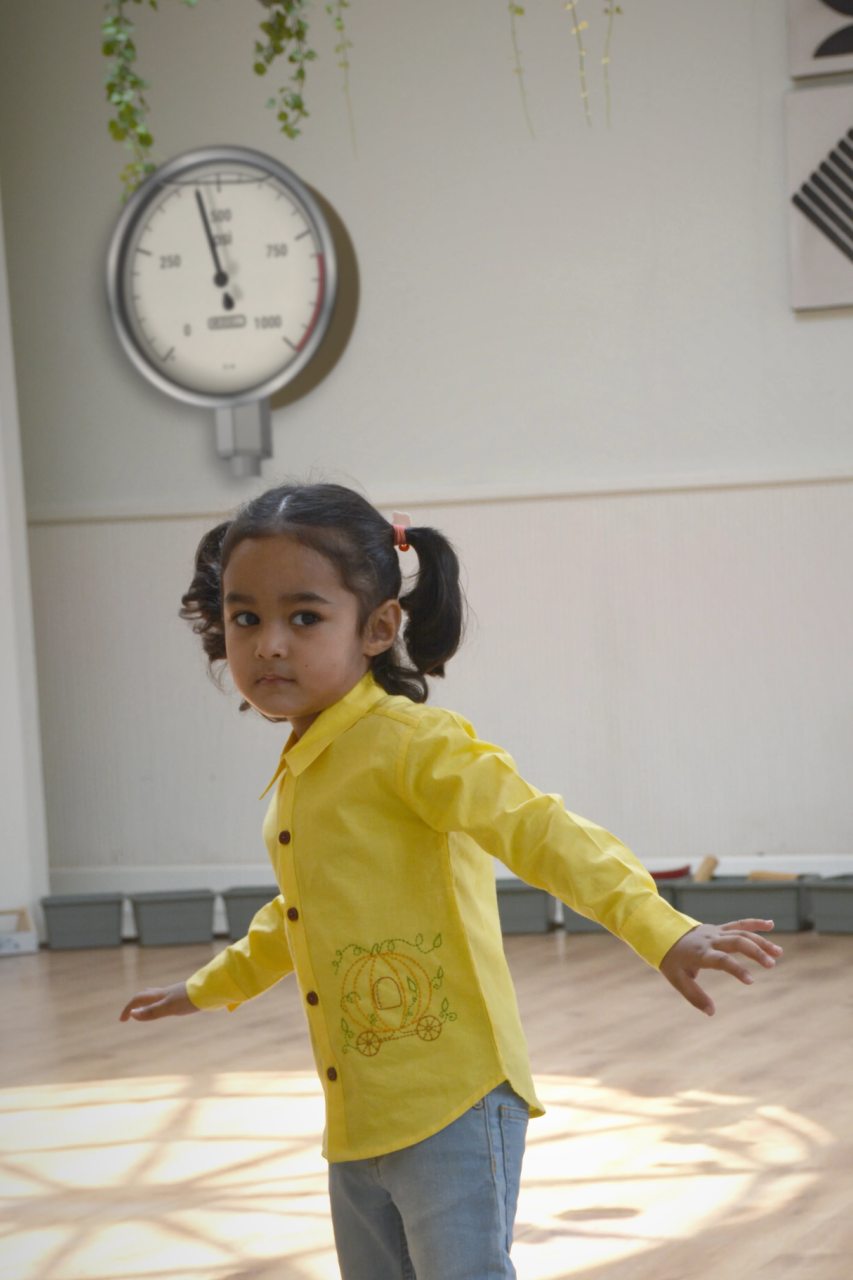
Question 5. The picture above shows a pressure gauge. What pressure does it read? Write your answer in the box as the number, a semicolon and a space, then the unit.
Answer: 450; psi
